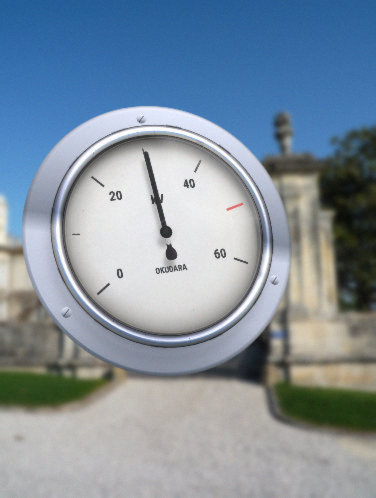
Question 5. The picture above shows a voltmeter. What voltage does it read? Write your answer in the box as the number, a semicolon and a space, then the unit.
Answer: 30; kV
